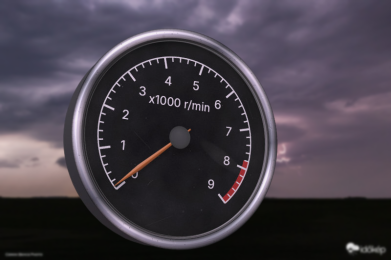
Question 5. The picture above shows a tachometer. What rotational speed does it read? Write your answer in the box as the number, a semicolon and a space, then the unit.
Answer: 100; rpm
